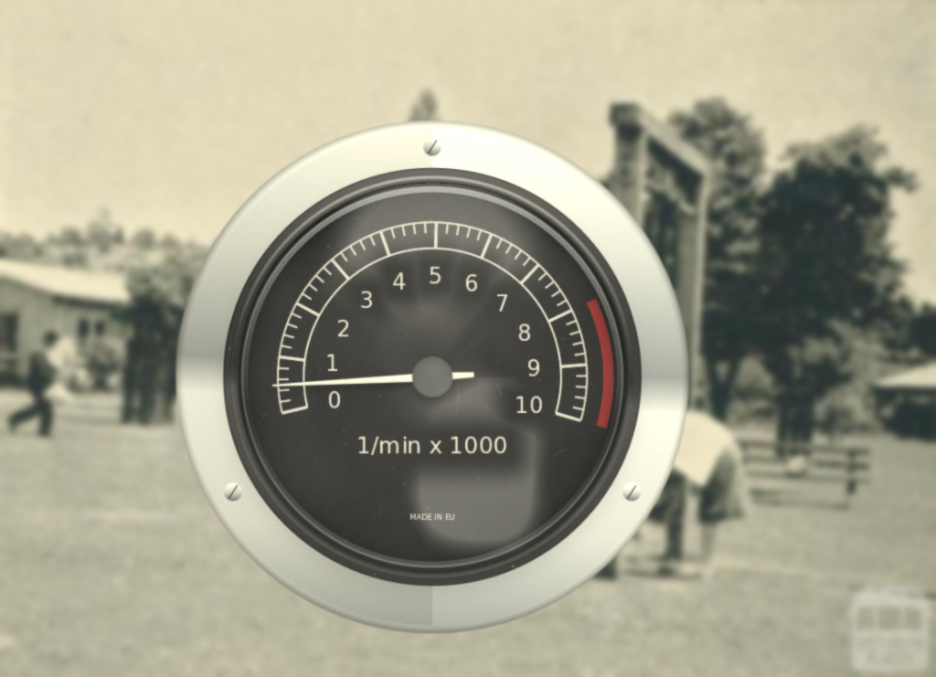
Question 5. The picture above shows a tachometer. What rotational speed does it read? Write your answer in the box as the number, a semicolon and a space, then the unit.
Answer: 500; rpm
